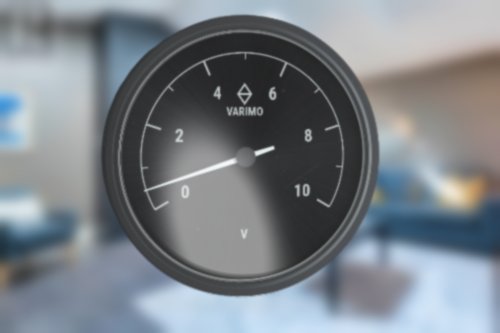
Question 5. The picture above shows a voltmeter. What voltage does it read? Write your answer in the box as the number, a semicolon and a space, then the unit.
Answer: 0.5; V
